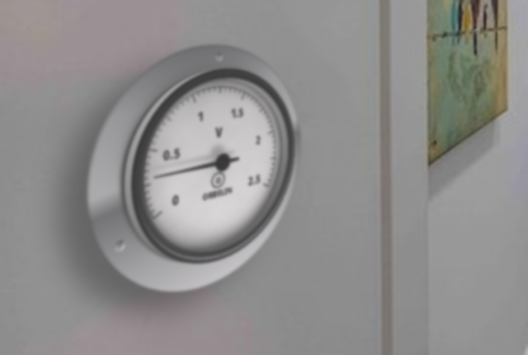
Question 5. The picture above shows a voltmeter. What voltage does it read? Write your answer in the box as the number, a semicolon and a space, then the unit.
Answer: 0.3; V
